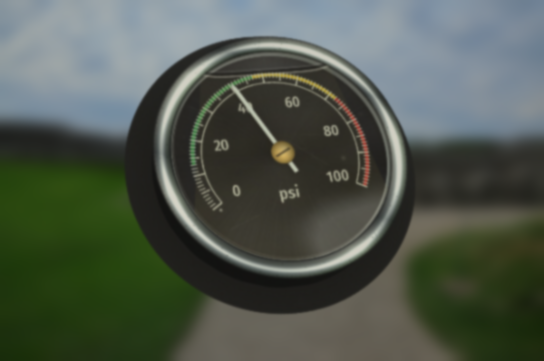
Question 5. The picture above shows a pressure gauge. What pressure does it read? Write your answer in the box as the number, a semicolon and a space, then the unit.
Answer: 40; psi
